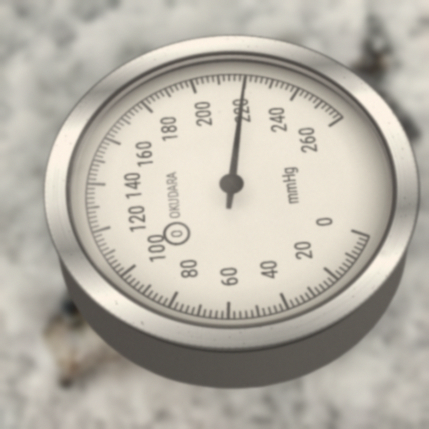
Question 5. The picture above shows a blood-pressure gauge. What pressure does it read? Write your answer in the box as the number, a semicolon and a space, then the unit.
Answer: 220; mmHg
